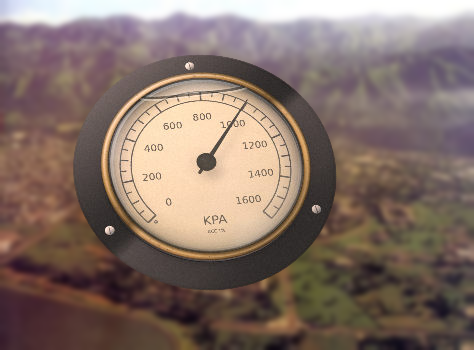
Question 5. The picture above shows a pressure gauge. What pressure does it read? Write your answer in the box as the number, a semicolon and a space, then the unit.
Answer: 1000; kPa
